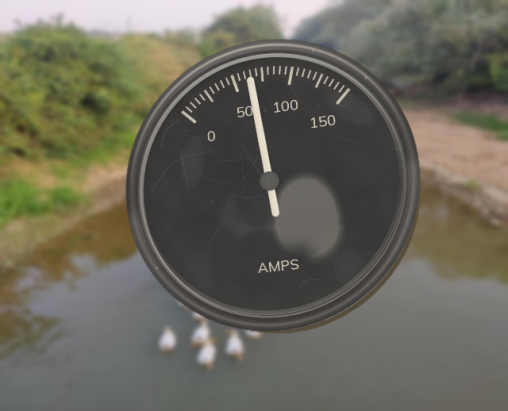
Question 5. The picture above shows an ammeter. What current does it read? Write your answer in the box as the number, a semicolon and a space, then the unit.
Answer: 65; A
